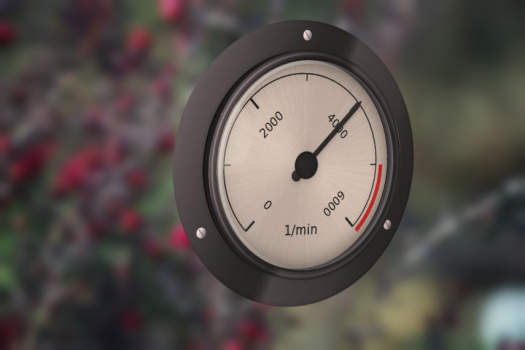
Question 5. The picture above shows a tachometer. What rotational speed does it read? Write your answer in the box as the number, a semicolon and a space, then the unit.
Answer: 4000; rpm
